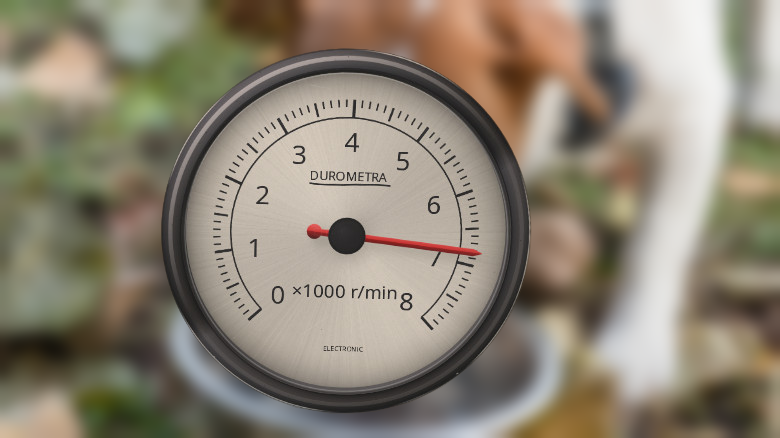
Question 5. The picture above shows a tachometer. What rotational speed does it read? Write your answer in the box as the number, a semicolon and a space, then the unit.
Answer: 6800; rpm
